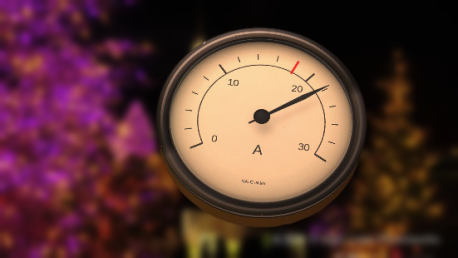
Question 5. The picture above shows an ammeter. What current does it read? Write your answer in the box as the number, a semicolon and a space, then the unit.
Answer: 22; A
